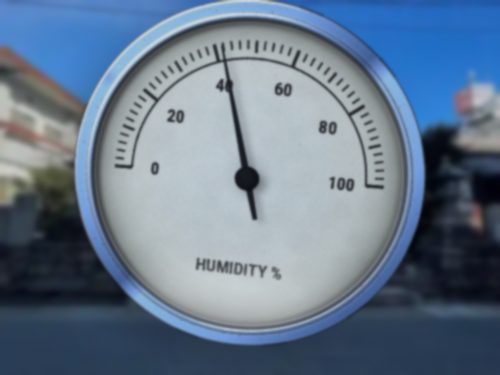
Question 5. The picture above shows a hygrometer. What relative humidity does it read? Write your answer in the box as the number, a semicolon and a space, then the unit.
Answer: 42; %
